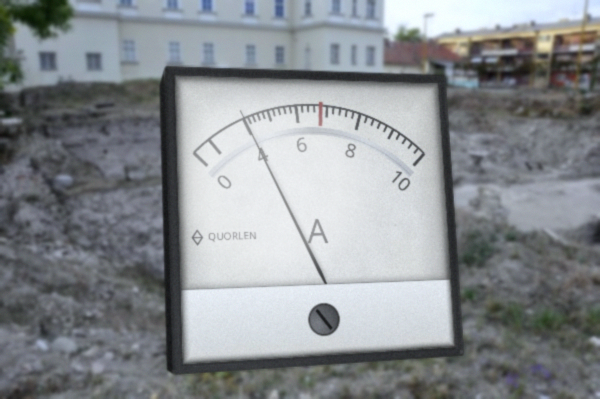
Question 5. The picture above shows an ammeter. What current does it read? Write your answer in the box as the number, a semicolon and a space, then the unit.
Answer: 4; A
